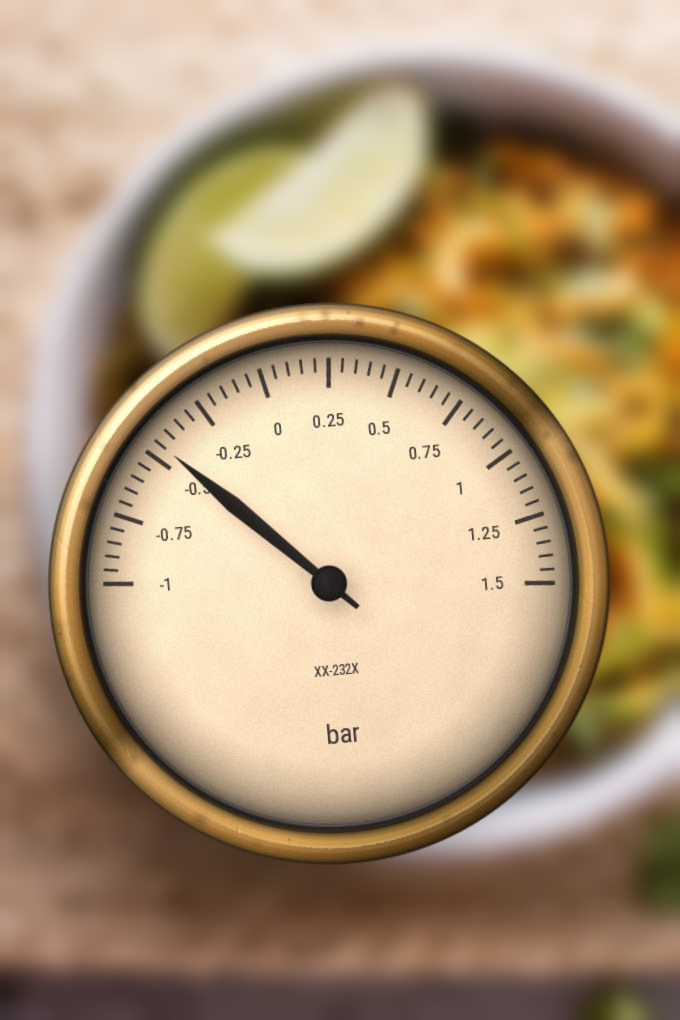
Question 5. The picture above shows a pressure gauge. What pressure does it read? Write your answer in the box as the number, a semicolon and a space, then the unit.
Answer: -0.45; bar
